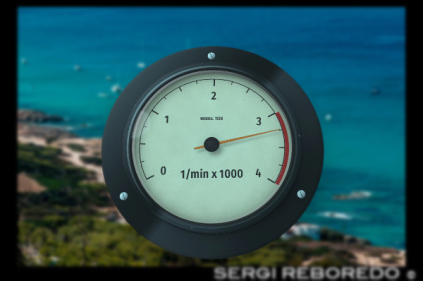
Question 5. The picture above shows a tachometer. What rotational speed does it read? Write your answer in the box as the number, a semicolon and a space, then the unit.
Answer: 3250; rpm
